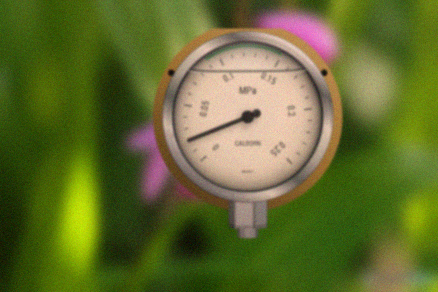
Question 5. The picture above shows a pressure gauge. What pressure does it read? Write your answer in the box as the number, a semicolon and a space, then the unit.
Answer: 0.02; MPa
